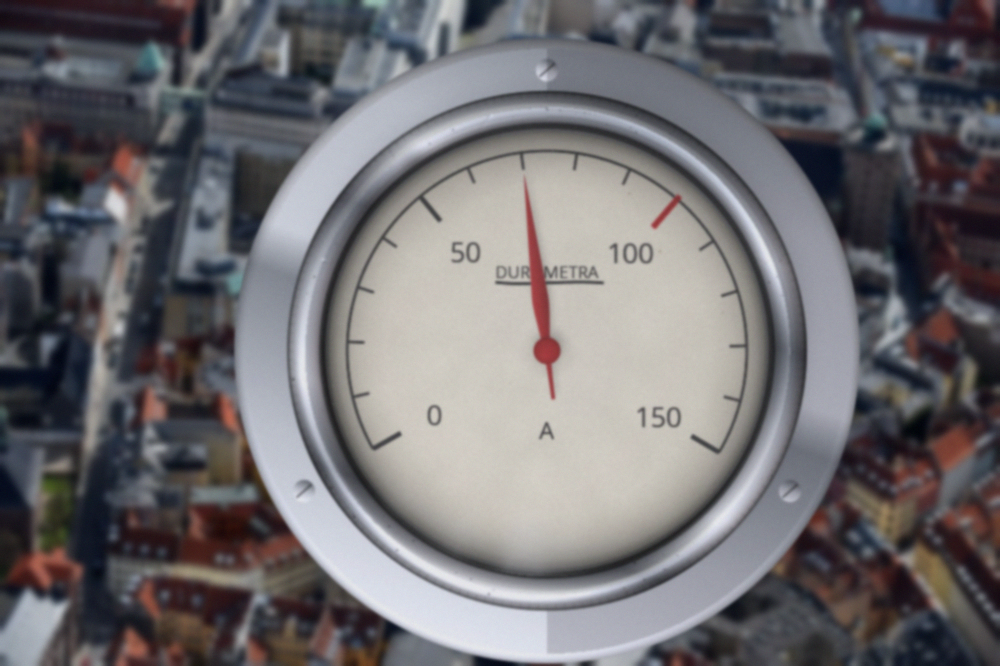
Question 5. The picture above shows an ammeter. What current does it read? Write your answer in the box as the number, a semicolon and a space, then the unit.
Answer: 70; A
